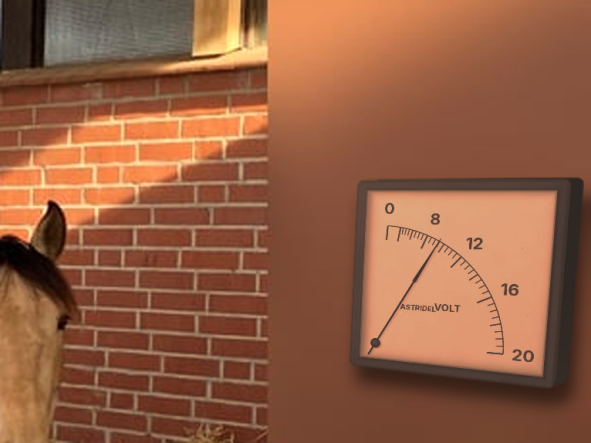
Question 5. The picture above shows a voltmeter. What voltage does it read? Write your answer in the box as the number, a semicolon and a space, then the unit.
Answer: 9.5; V
